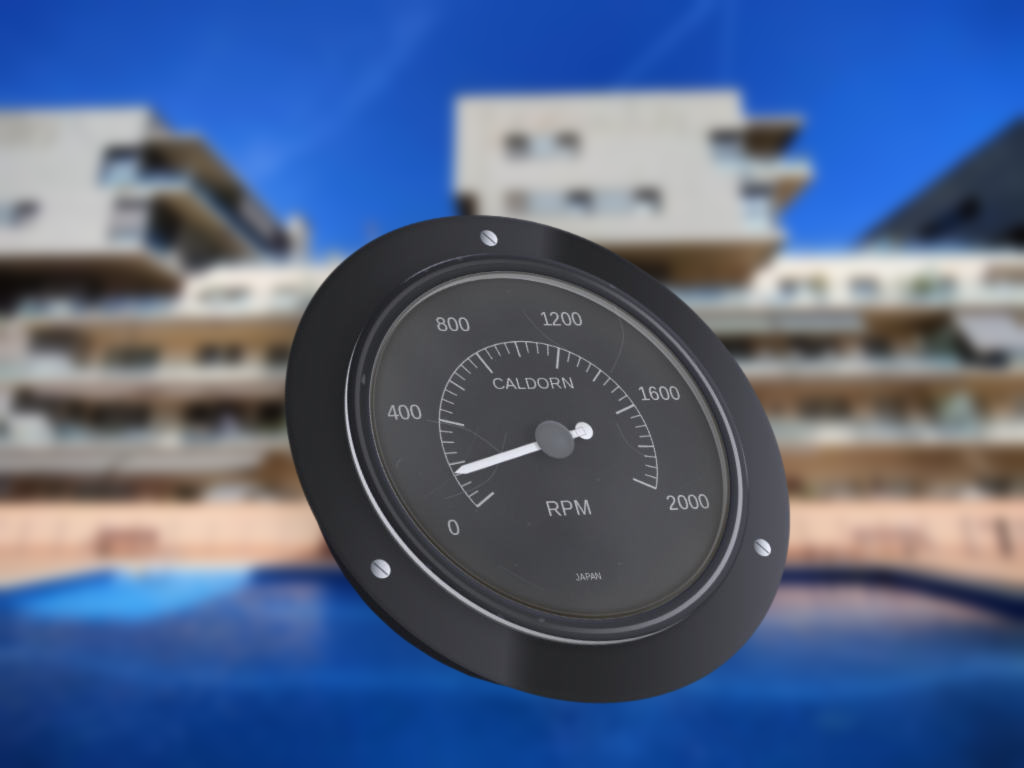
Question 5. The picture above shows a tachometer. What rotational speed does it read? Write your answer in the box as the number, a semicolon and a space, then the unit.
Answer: 150; rpm
